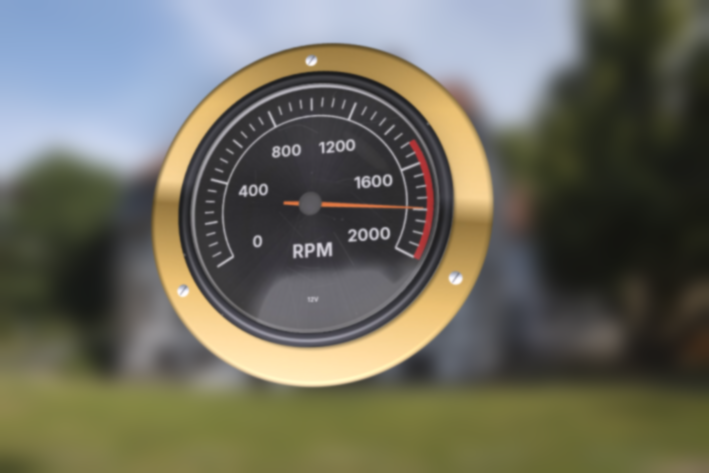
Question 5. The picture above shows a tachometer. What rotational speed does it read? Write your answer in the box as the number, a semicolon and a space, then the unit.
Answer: 1800; rpm
